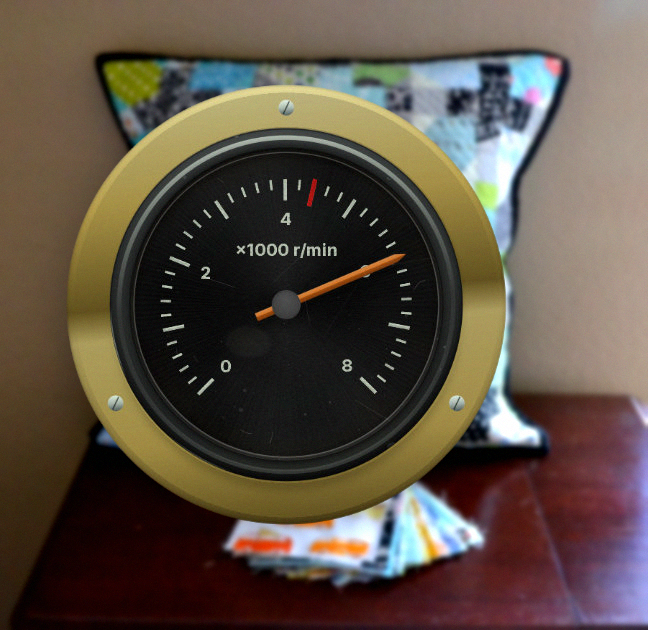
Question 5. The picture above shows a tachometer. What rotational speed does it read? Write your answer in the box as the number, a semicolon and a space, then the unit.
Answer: 6000; rpm
